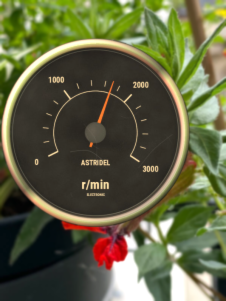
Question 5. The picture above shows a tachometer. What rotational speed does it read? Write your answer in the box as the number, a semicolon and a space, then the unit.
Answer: 1700; rpm
